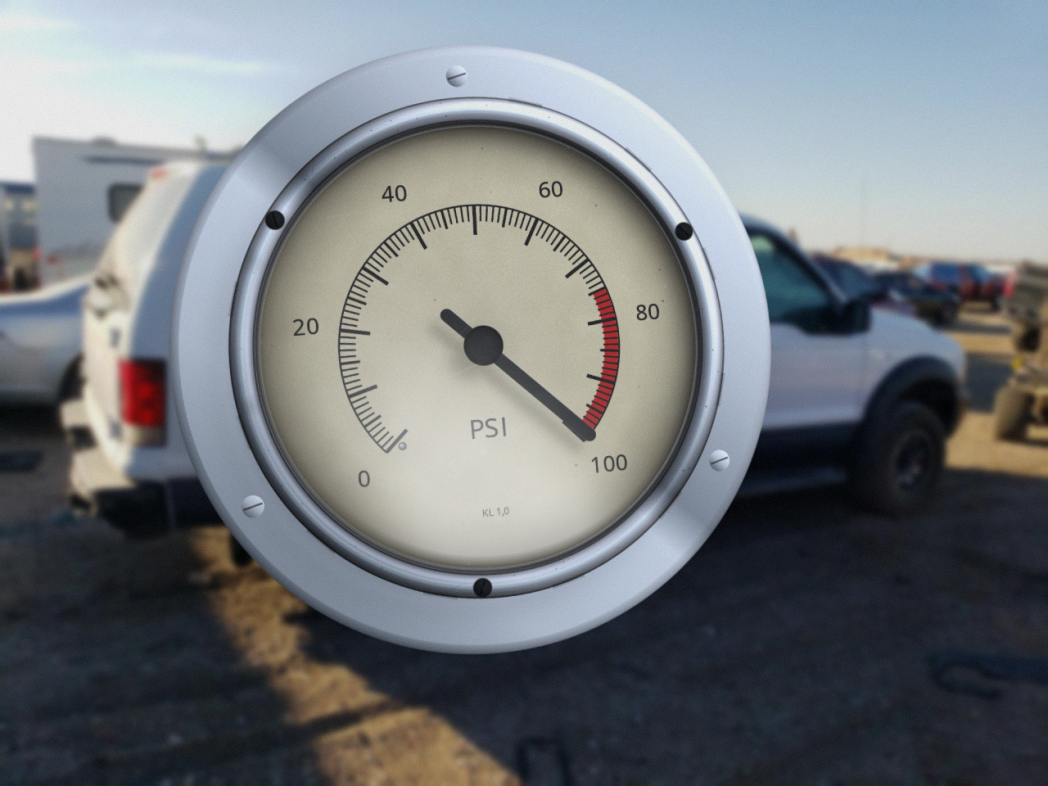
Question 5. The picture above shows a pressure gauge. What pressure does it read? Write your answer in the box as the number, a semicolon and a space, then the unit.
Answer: 99; psi
